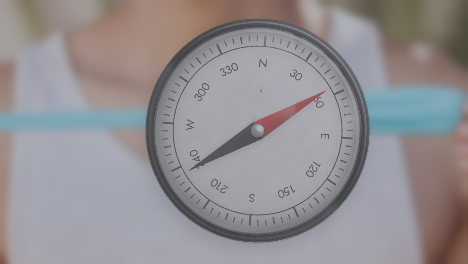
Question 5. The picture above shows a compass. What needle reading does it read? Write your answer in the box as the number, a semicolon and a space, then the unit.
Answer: 55; °
